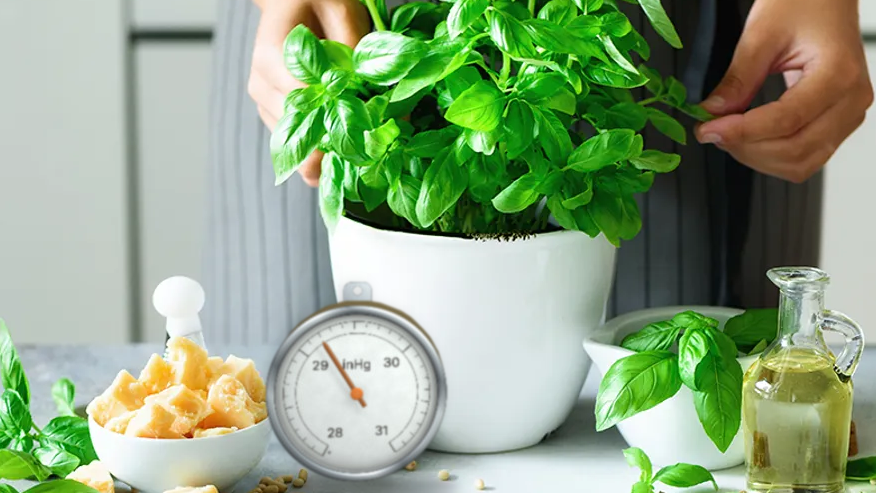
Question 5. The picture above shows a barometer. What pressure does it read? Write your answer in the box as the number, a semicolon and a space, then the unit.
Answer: 29.2; inHg
